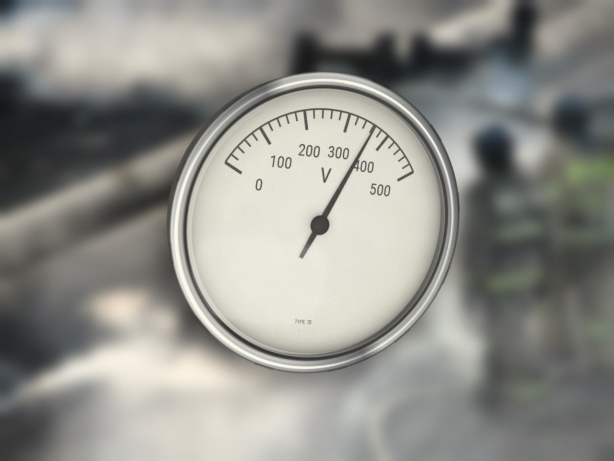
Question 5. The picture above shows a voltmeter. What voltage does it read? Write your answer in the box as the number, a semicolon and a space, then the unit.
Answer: 360; V
